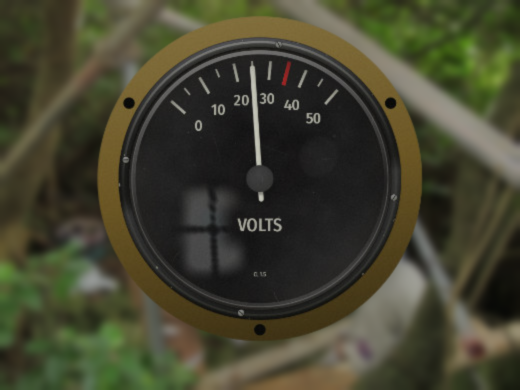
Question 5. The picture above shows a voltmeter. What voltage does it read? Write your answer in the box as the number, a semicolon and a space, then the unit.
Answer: 25; V
